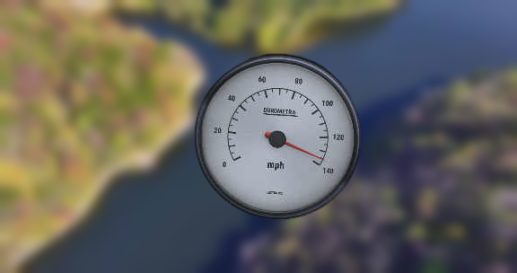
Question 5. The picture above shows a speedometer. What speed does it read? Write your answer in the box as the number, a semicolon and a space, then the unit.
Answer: 135; mph
